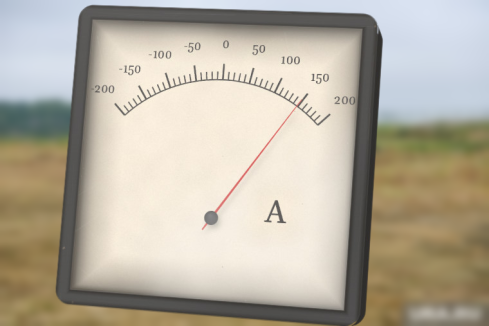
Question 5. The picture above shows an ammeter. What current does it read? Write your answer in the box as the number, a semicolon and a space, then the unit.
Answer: 150; A
